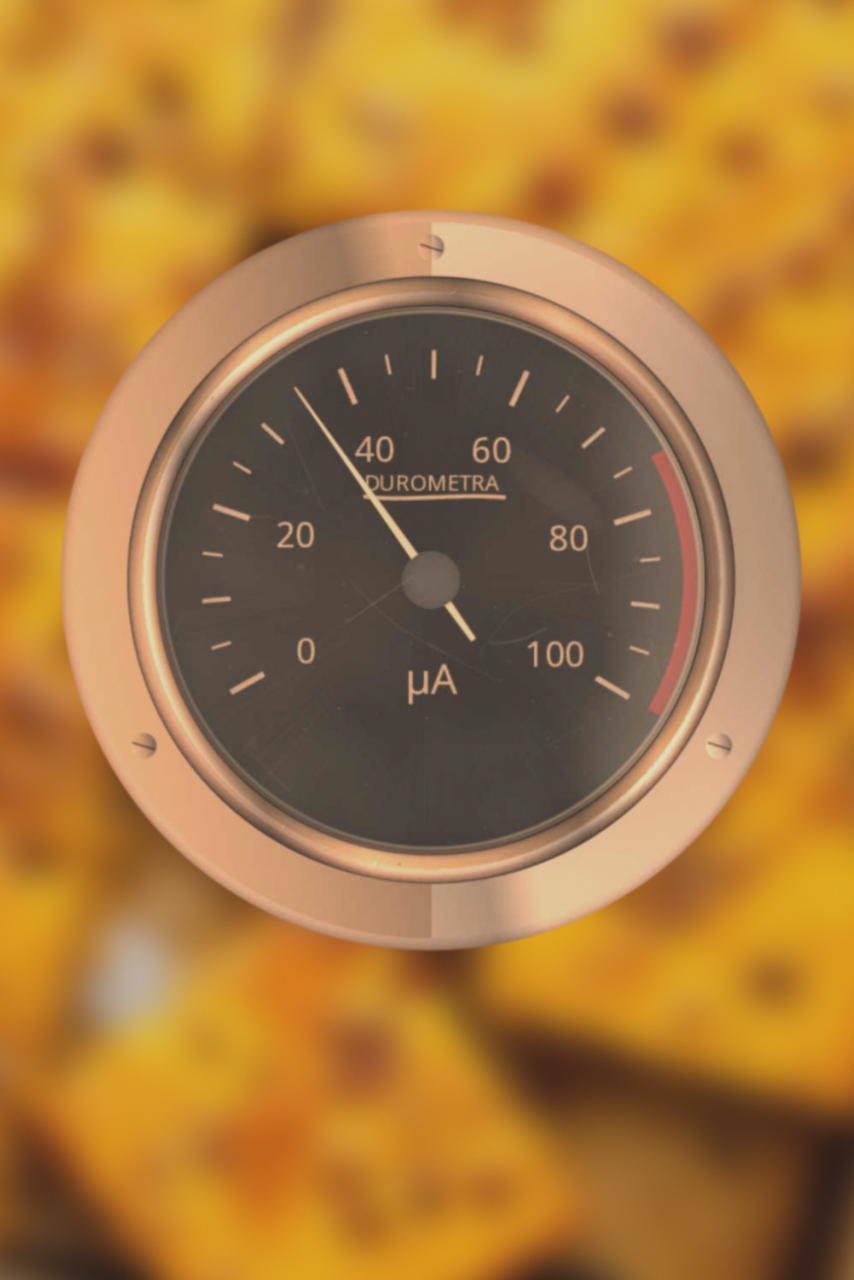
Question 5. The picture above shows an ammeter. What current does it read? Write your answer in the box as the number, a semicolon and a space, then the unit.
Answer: 35; µA
